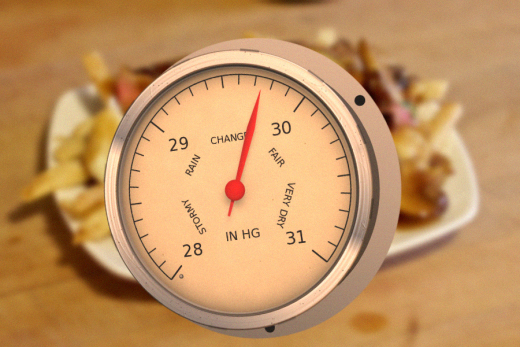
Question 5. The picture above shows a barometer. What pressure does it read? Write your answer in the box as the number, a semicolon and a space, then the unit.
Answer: 29.75; inHg
